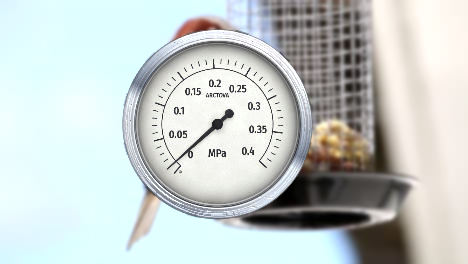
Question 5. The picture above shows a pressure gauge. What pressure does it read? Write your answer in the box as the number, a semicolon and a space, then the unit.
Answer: 0.01; MPa
